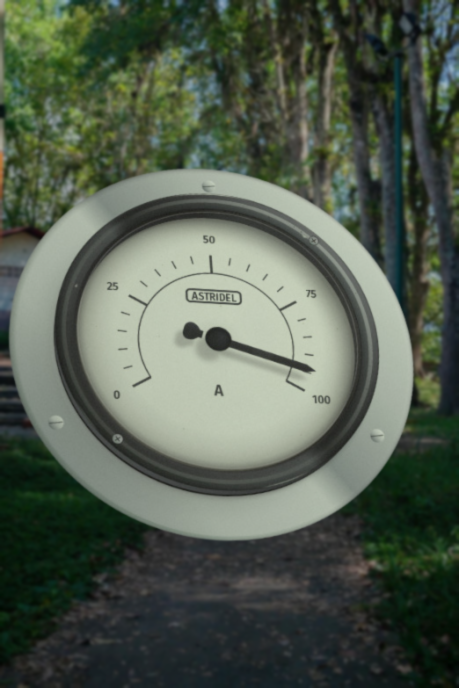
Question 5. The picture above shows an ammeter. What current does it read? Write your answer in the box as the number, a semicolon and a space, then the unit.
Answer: 95; A
